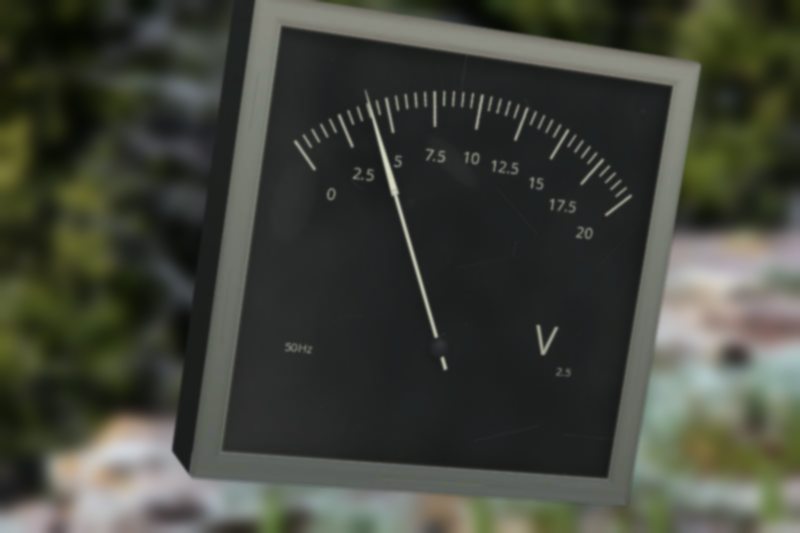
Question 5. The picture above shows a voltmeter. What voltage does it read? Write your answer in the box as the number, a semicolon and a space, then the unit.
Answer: 4; V
